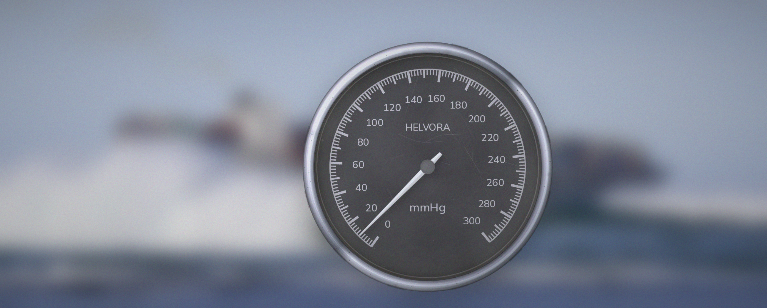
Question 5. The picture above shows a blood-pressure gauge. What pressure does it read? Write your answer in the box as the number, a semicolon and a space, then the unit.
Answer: 10; mmHg
